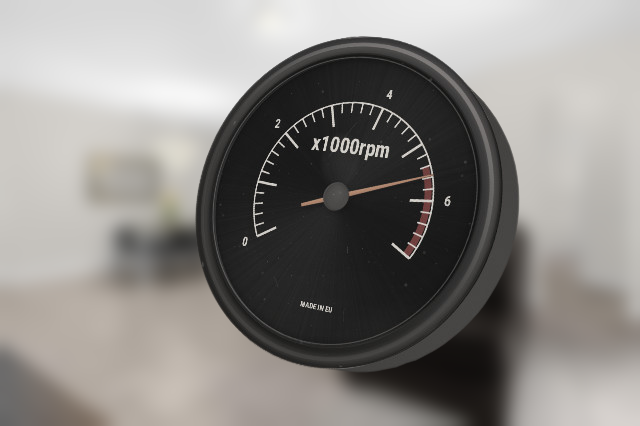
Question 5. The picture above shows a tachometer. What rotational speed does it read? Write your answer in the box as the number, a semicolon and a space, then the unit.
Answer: 5600; rpm
